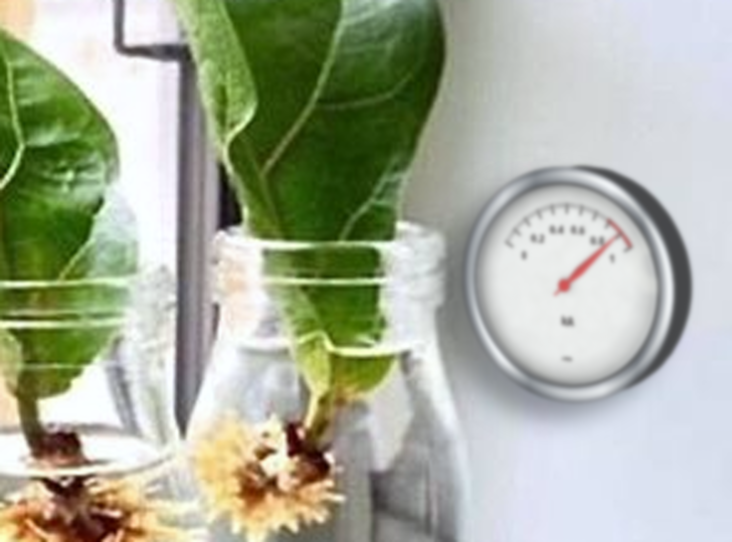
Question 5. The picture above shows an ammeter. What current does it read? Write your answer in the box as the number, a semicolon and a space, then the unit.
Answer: 0.9; kA
